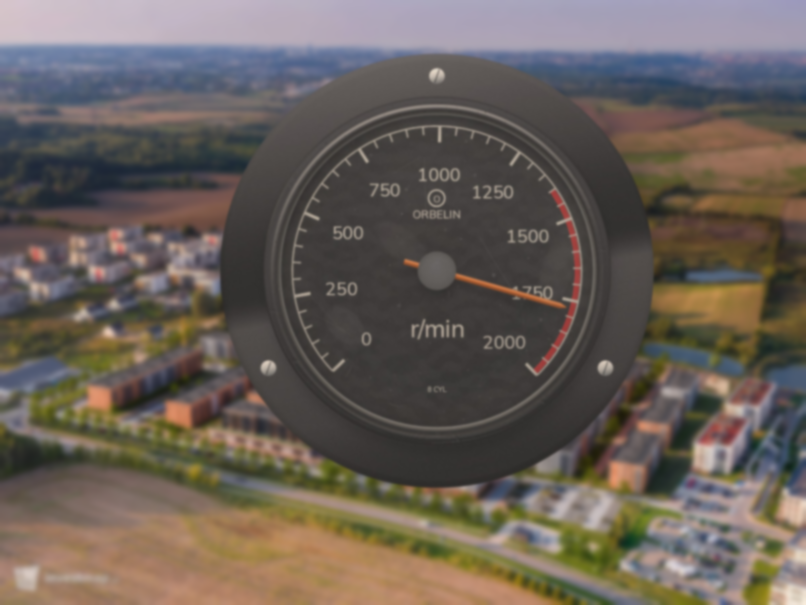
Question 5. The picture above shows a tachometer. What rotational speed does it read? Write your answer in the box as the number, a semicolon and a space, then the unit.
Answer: 1775; rpm
